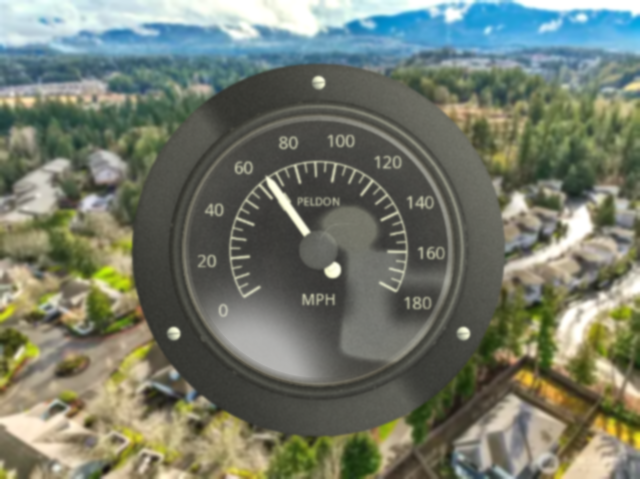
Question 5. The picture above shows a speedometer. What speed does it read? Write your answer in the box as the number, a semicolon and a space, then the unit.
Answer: 65; mph
